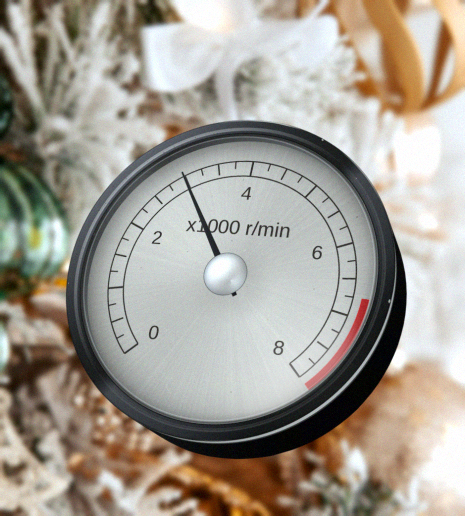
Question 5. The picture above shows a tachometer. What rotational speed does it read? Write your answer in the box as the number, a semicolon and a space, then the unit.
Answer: 3000; rpm
